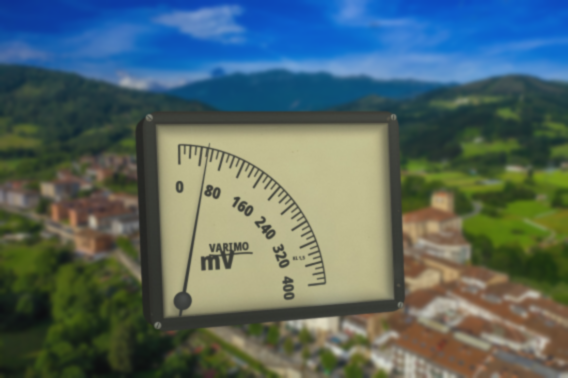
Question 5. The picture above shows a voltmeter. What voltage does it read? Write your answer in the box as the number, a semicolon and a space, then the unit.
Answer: 50; mV
